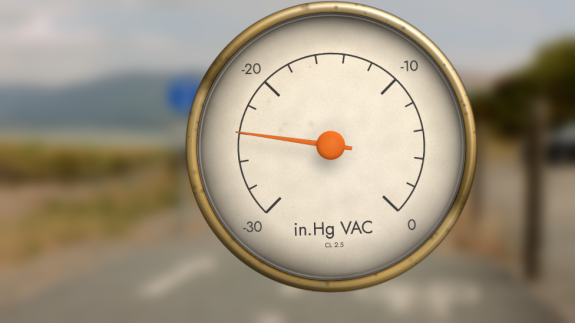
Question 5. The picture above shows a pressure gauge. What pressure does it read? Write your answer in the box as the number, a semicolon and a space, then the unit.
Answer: -24; inHg
